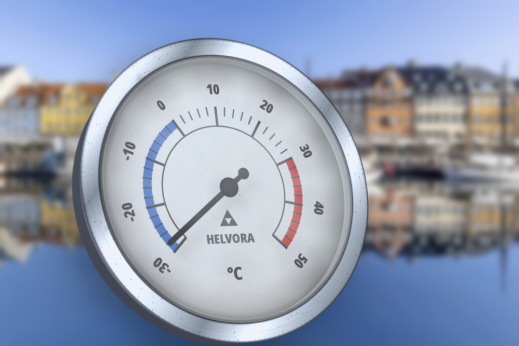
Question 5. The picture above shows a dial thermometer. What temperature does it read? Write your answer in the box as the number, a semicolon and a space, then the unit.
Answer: -28; °C
